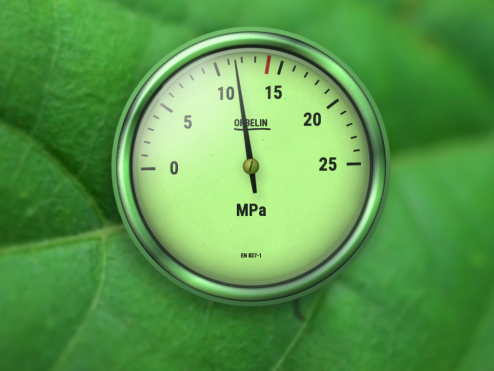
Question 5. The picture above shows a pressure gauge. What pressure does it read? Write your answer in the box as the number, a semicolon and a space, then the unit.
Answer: 11.5; MPa
